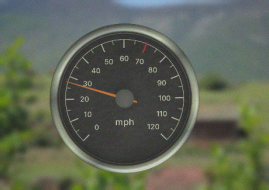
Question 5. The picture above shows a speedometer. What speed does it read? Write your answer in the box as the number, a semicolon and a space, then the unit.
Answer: 27.5; mph
